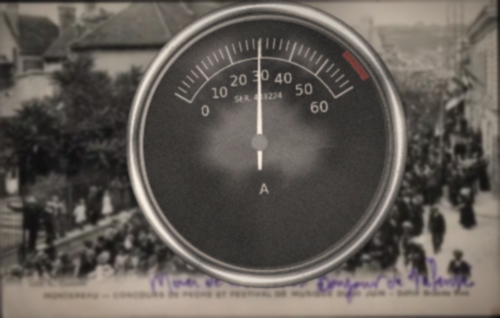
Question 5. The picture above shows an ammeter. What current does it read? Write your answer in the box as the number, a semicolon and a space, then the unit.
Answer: 30; A
